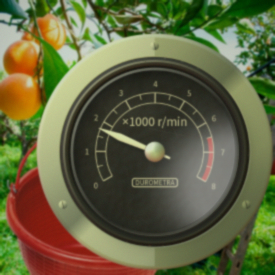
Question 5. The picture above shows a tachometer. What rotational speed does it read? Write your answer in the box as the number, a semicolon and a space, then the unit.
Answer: 1750; rpm
